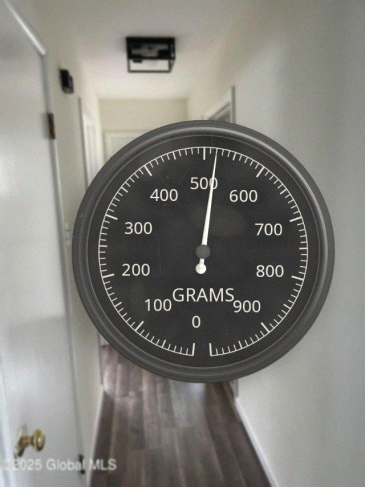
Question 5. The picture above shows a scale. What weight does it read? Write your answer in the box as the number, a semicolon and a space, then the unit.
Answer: 520; g
